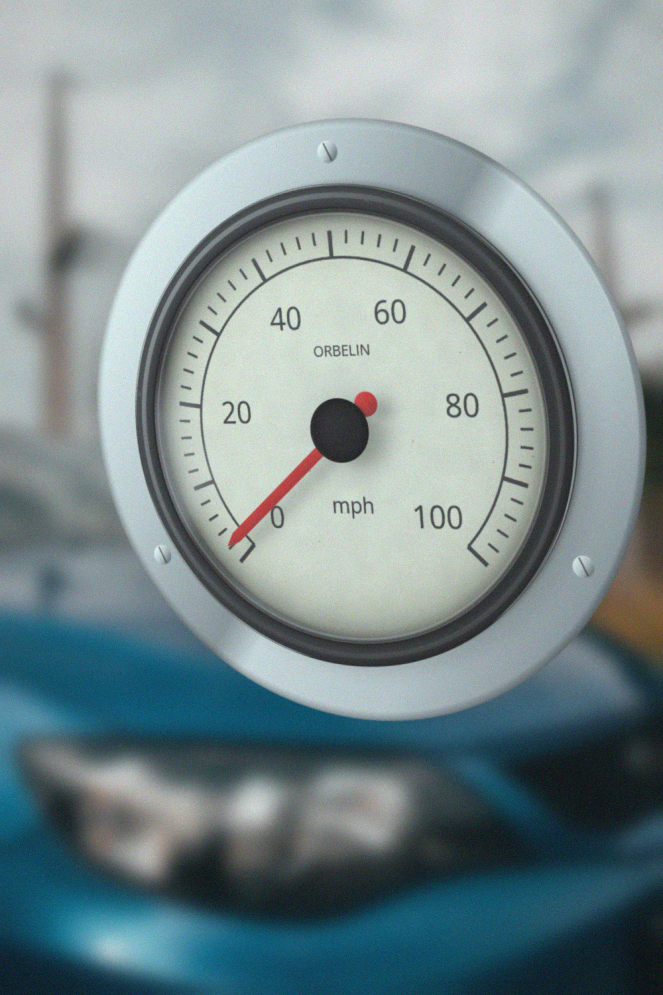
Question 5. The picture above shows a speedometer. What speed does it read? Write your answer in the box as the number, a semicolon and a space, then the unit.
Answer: 2; mph
